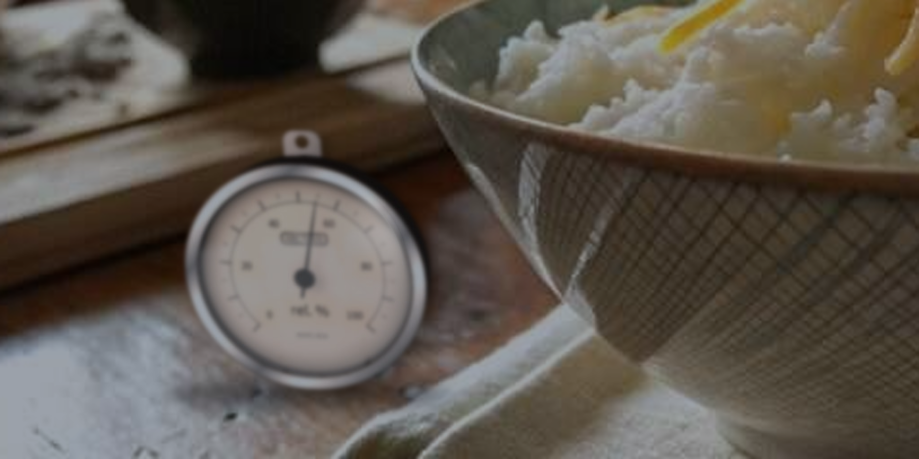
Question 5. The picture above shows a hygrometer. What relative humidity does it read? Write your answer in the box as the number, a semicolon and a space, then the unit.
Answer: 55; %
